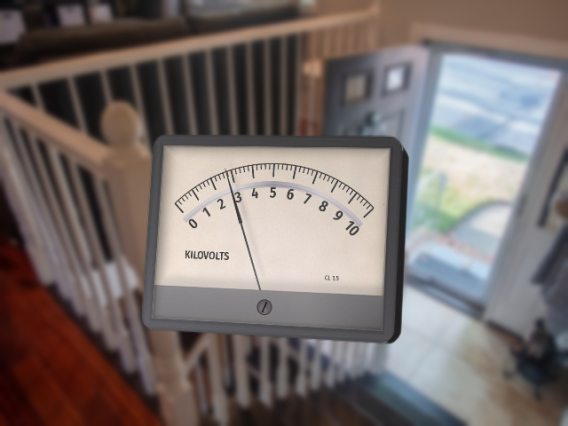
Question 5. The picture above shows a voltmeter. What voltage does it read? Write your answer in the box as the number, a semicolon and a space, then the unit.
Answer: 2.8; kV
